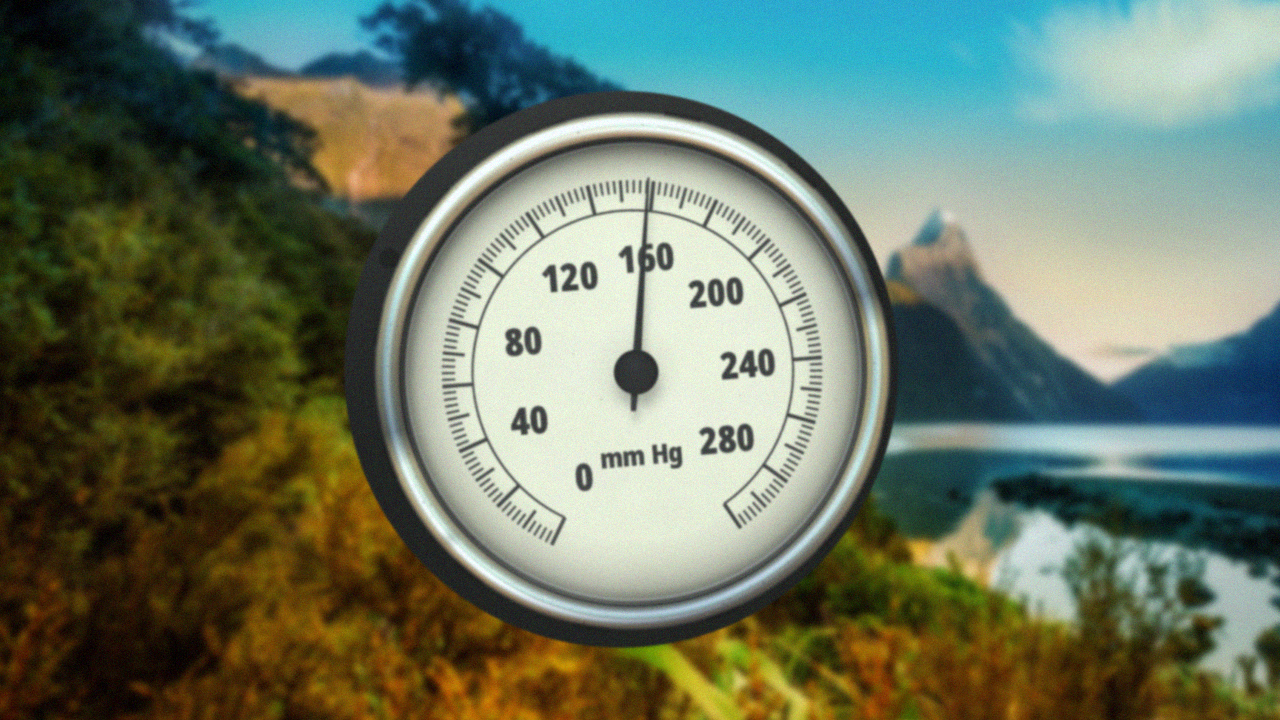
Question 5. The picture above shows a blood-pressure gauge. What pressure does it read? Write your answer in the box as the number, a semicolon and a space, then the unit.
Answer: 158; mmHg
